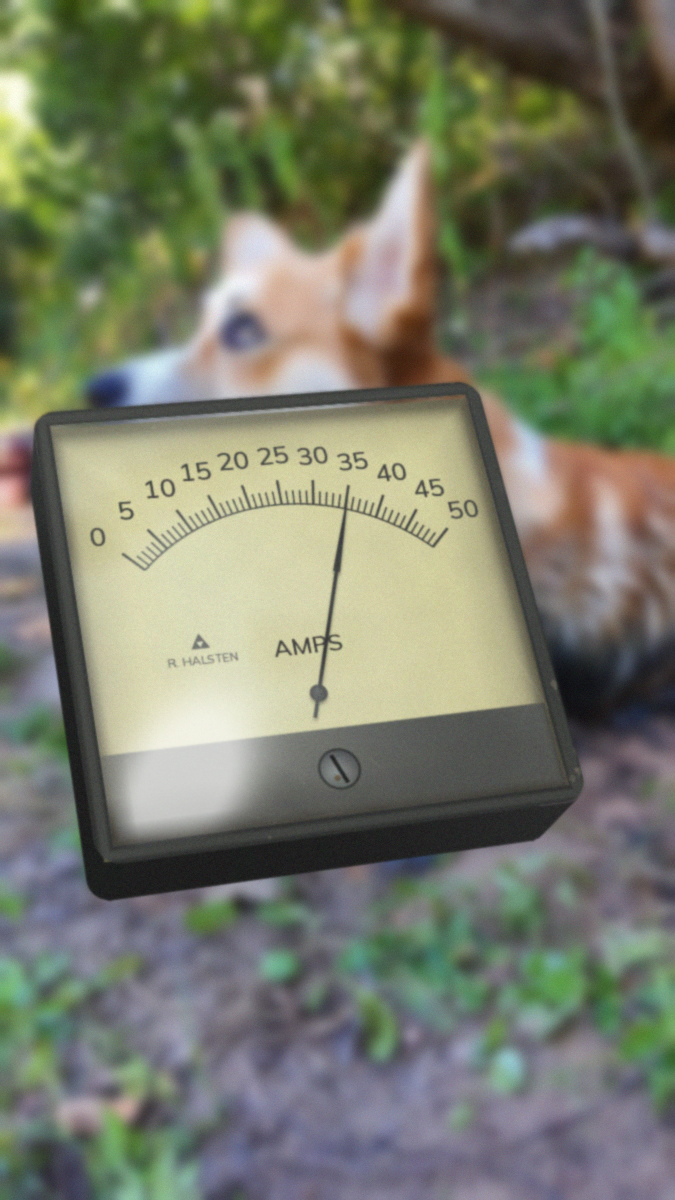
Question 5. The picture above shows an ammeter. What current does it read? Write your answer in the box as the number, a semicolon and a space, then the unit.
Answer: 35; A
